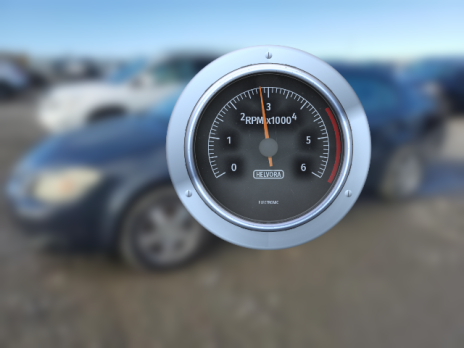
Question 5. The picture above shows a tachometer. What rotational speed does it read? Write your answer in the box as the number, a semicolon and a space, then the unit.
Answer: 2800; rpm
